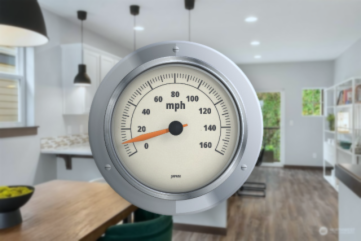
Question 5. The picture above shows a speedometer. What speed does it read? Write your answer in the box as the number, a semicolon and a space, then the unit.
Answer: 10; mph
